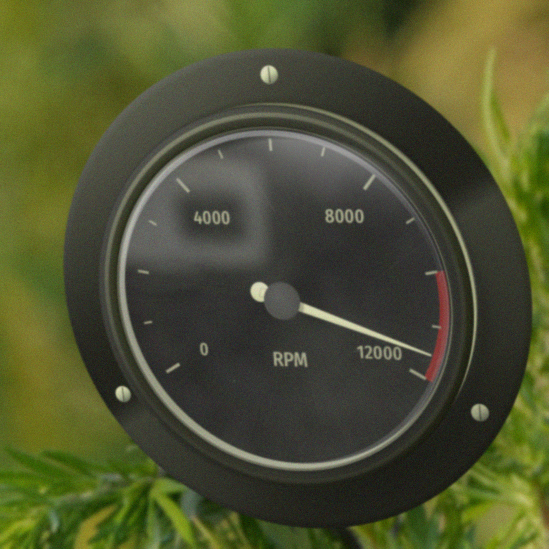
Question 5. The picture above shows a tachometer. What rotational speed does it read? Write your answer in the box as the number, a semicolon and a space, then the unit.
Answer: 11500; rpm
